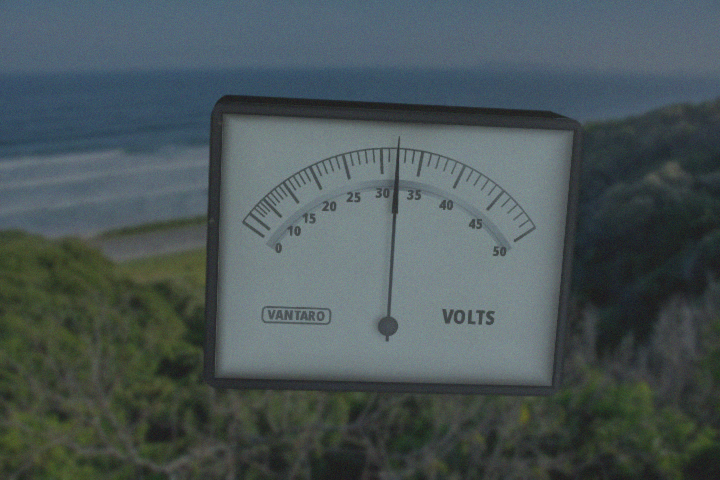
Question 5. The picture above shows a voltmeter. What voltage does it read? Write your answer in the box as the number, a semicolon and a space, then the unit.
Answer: 32; V
